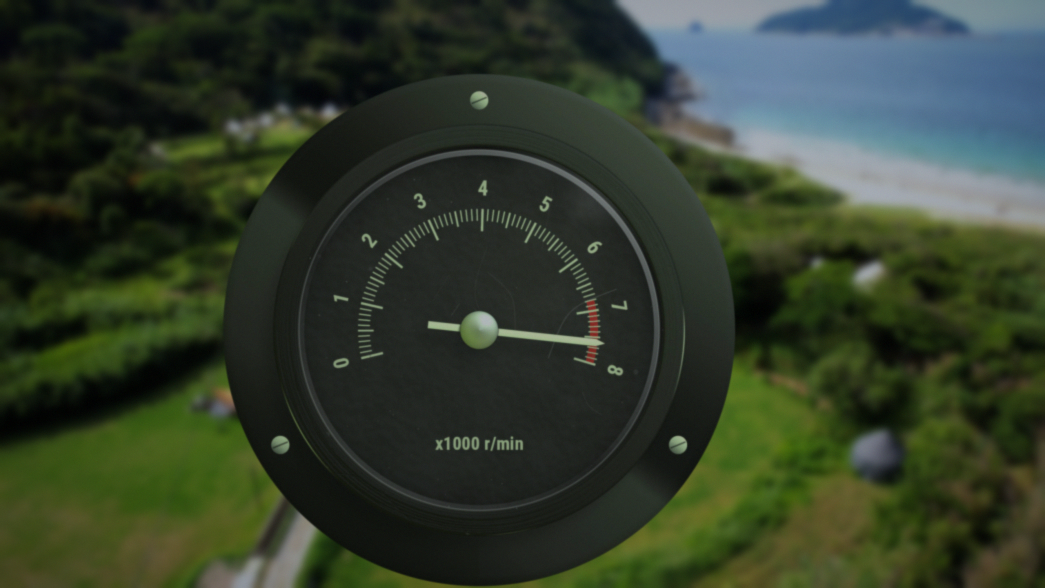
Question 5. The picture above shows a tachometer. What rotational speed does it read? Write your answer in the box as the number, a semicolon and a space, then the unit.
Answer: 7600; rpm
